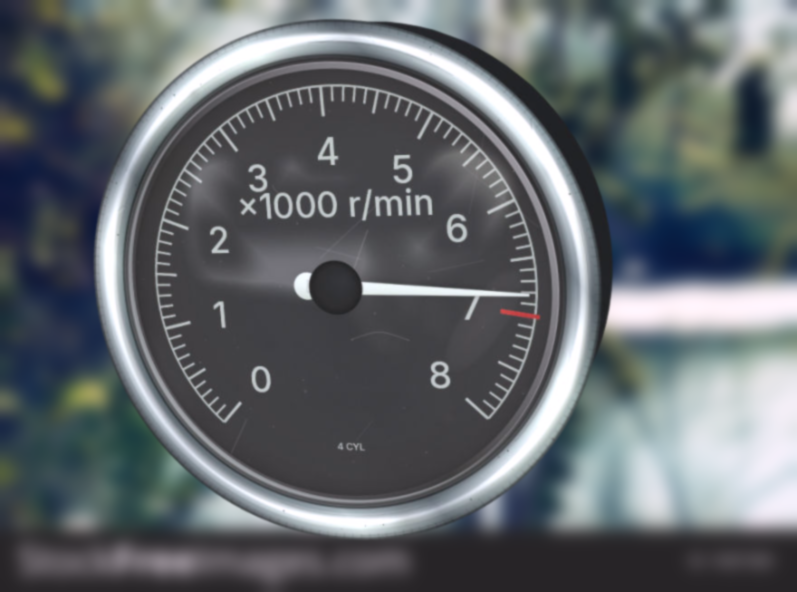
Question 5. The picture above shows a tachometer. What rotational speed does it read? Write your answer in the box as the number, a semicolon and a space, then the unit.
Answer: 6800; rpm
